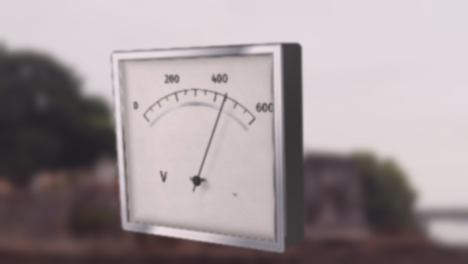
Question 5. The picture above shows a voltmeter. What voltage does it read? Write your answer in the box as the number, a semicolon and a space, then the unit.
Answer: 450; V
